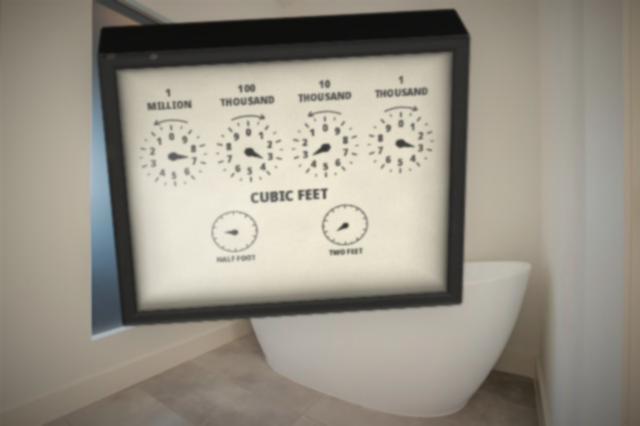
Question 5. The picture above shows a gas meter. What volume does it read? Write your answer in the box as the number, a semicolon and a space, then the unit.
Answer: 733300; ft³
